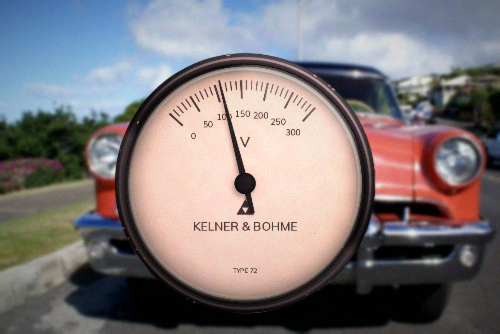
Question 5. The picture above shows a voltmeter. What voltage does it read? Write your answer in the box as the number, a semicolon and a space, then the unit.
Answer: 110; V
